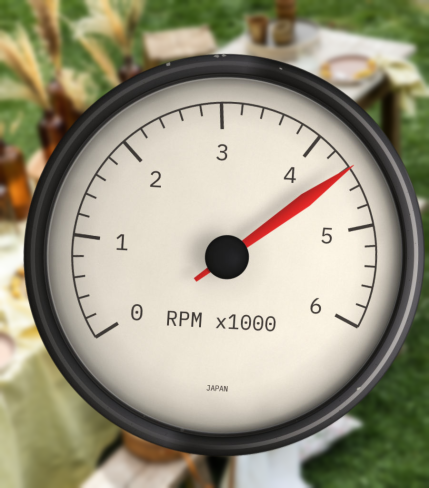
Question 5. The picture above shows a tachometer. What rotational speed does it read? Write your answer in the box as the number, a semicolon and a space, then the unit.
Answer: 4400; rpm
